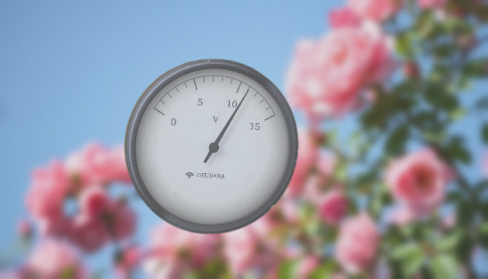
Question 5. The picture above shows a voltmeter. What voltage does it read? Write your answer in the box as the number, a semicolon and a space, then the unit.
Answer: 11; V
